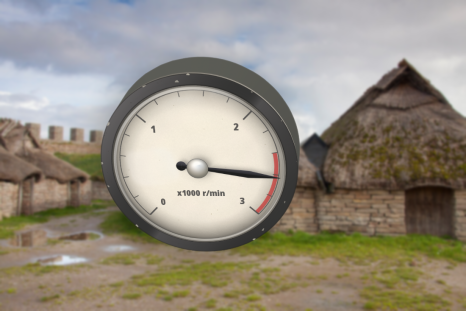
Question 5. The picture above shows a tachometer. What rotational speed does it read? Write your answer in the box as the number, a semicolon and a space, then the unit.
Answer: 2600; rpm
